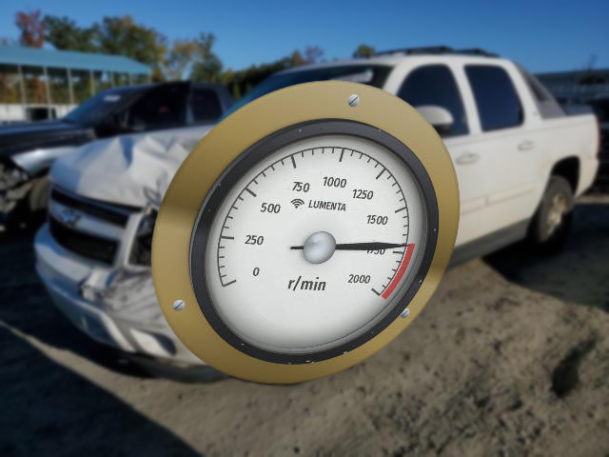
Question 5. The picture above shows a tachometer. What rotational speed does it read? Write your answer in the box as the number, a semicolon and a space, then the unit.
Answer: 1700; rpm
